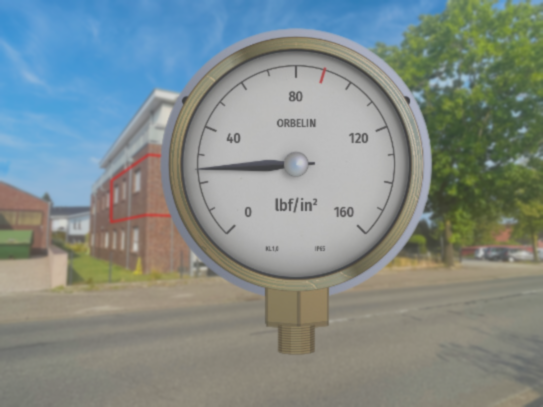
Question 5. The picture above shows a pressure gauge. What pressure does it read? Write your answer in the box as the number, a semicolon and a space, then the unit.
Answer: 25; psi
